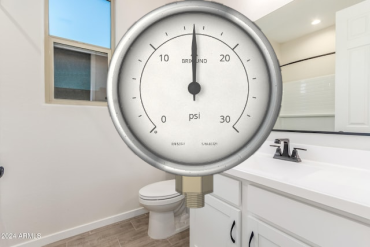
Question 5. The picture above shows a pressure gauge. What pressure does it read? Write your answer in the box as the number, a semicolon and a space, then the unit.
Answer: 15; psi
